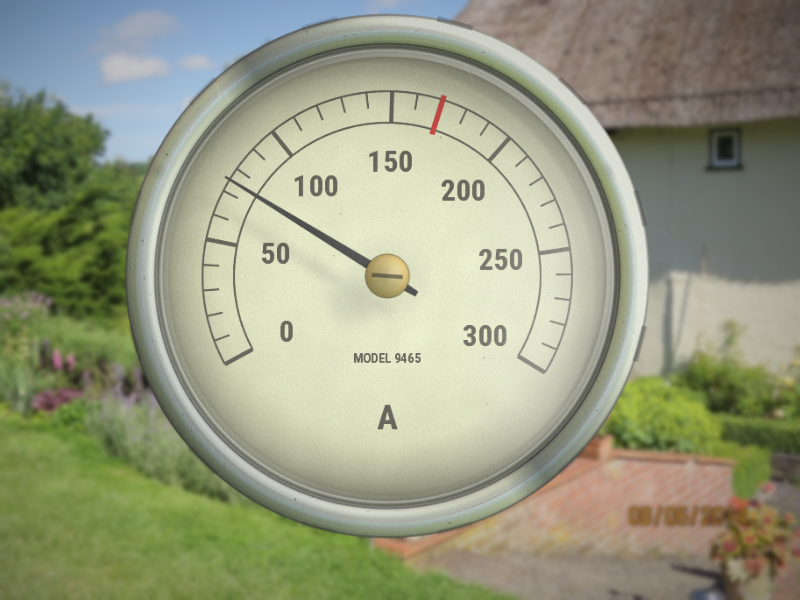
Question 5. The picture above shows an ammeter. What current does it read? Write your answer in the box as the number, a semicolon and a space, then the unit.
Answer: 75; A
